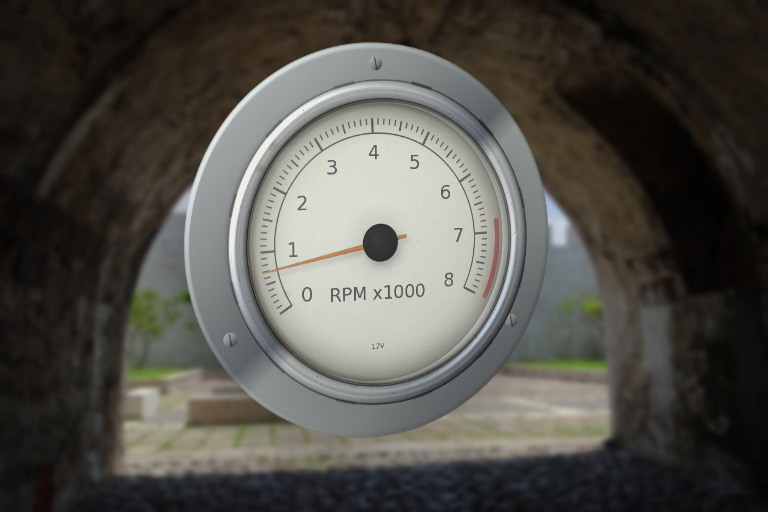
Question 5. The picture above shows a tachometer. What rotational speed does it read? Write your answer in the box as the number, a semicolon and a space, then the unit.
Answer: 700; rpm
